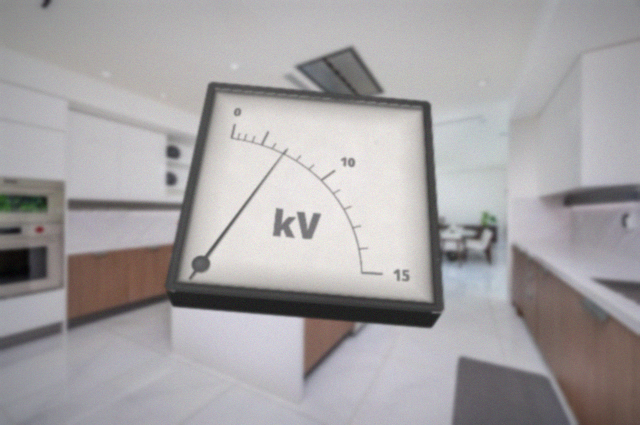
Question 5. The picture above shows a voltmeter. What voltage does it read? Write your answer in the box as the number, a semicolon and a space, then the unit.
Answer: 7; kV
